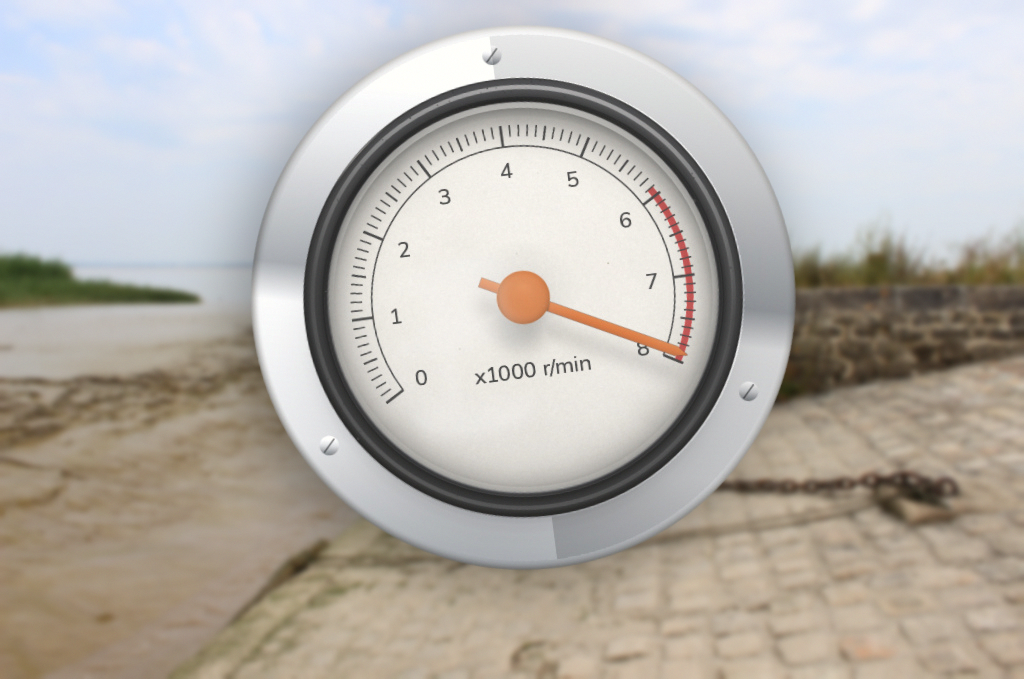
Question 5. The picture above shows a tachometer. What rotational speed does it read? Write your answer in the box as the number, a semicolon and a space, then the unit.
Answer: 7900; rpm
